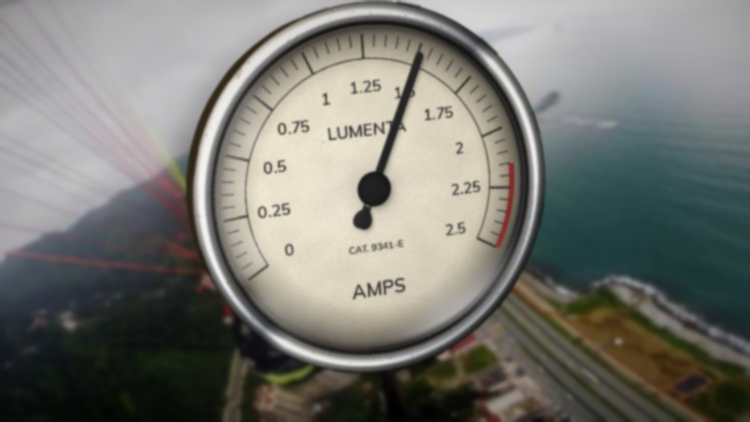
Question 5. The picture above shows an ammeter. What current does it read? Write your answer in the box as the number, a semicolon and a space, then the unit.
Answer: 1.5; A
